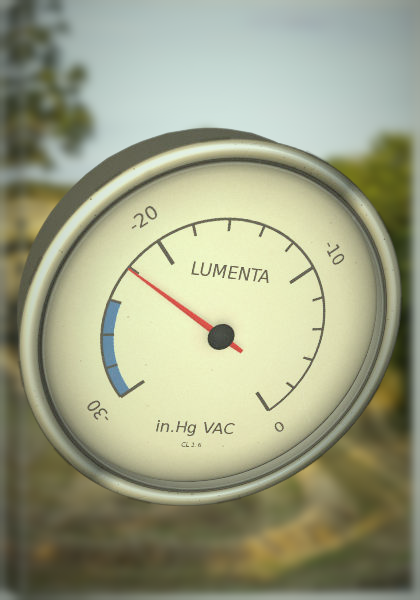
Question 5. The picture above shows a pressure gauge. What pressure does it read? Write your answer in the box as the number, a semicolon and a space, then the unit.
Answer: -22; inHg
